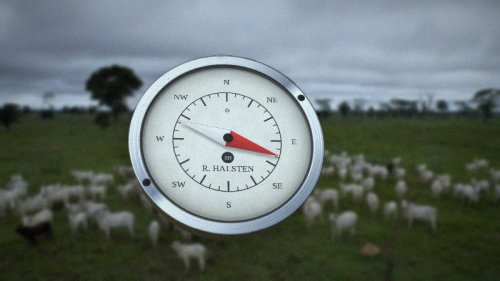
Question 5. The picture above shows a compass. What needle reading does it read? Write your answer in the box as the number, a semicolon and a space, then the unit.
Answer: 110; °
